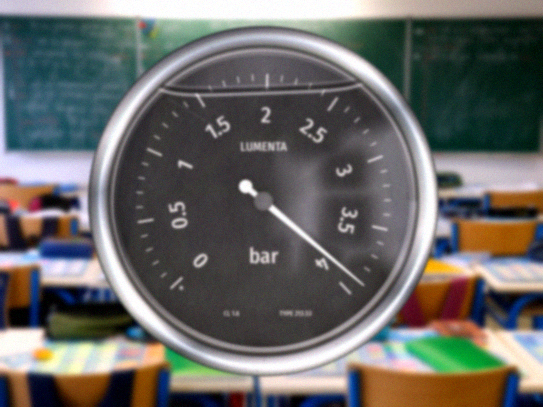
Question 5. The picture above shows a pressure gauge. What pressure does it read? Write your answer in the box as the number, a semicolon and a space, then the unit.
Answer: 3.9; bar
